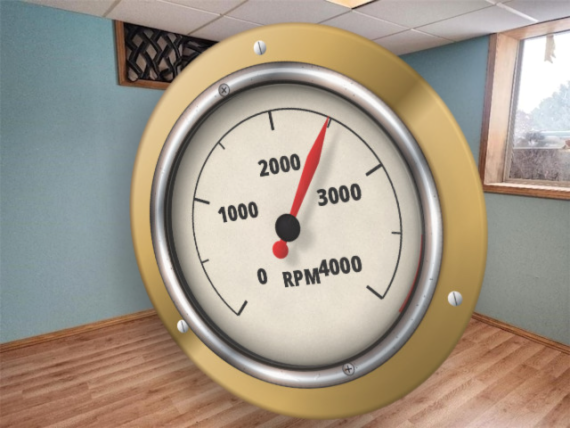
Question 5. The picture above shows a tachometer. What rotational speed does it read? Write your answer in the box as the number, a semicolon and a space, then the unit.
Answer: 2500; rpm
